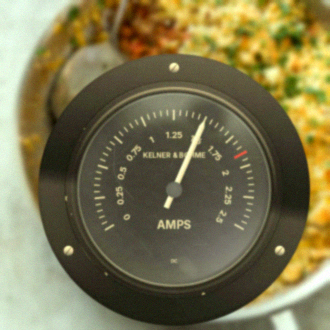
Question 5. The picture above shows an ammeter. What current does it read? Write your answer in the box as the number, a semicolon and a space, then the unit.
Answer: 1.5; A
